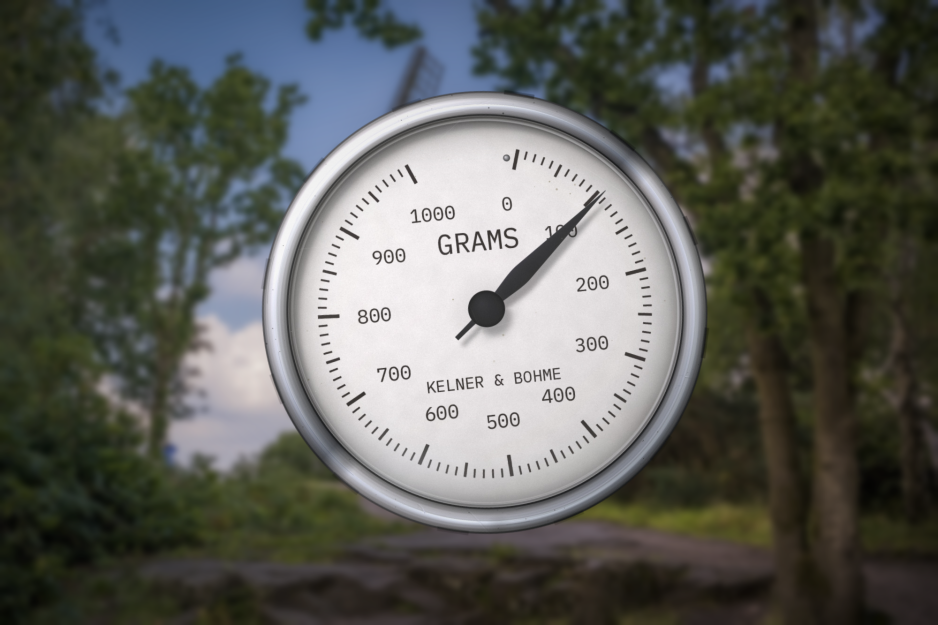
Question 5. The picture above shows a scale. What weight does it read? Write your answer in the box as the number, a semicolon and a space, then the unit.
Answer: 105; g
